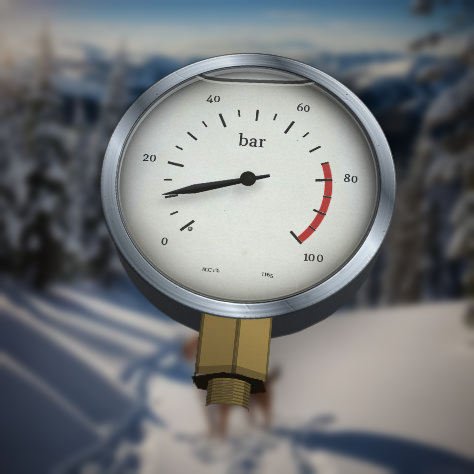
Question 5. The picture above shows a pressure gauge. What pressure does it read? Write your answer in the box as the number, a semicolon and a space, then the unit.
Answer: 10; bar
